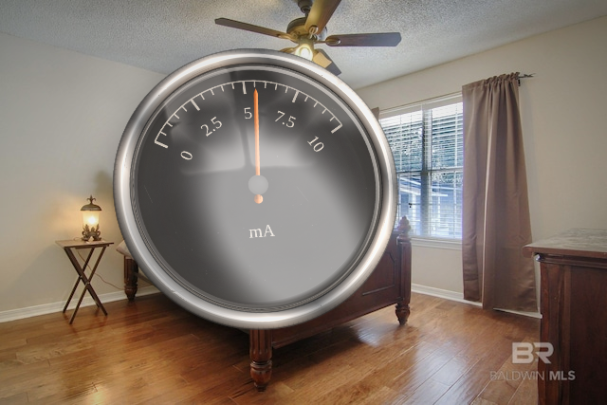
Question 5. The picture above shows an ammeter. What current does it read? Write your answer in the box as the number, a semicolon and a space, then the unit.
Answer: 5.5; mA
